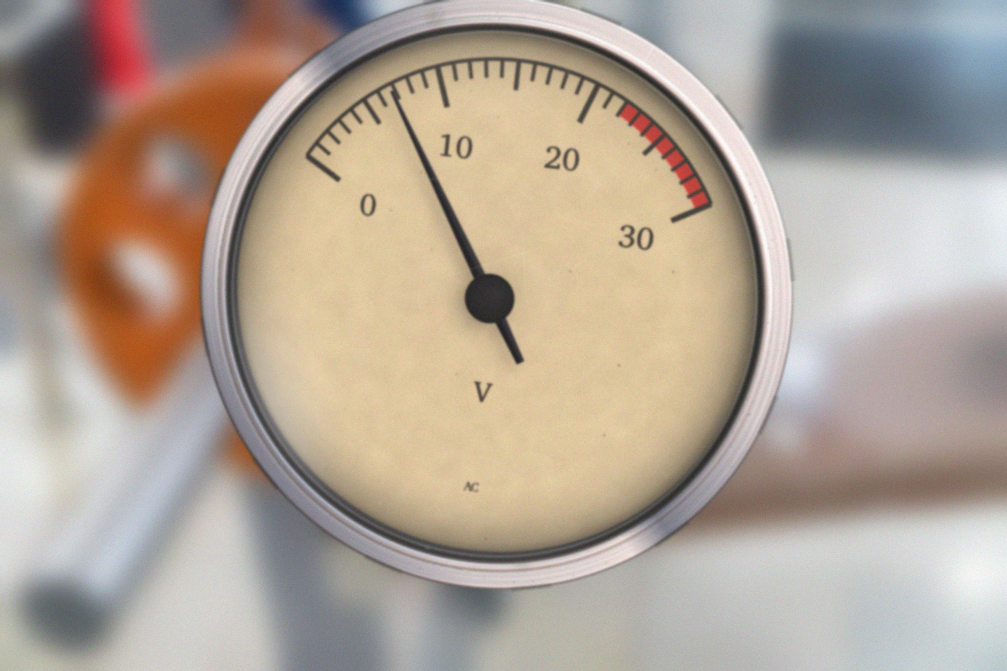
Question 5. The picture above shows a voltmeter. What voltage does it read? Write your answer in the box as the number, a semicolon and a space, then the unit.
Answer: 7; V
